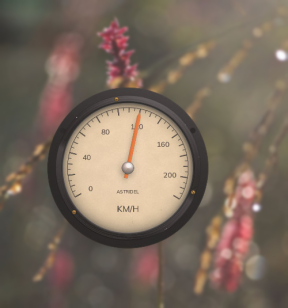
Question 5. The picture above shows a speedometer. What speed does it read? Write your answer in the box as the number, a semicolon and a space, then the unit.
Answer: 120; km/h
